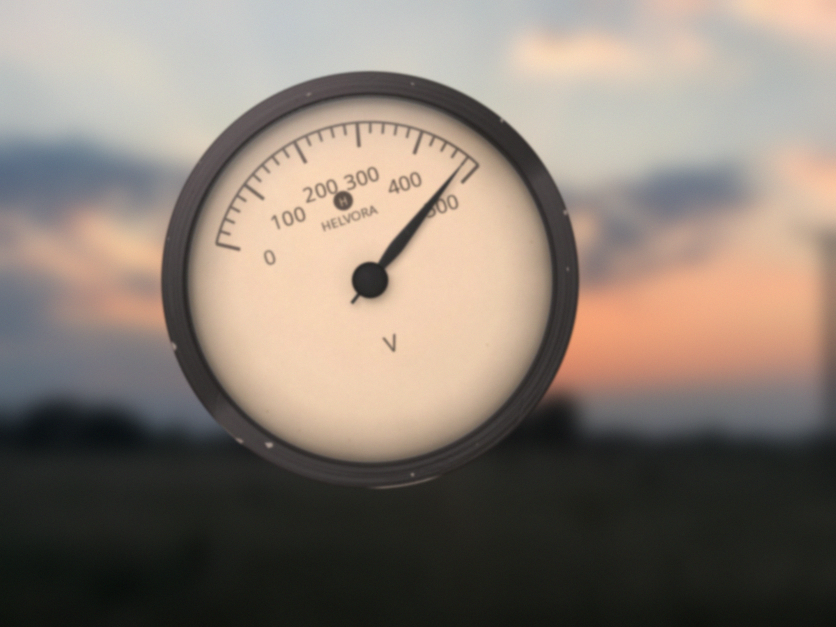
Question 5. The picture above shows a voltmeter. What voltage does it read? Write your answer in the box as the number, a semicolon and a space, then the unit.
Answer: 480; V
